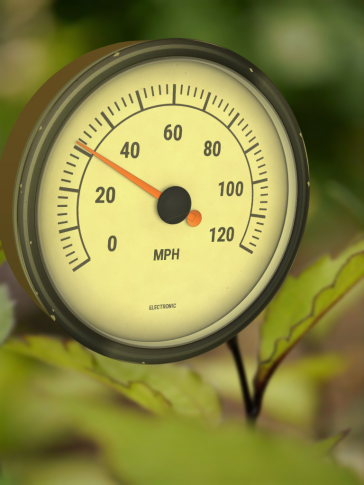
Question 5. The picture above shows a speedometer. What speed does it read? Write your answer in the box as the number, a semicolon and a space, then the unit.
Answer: 31; mph
